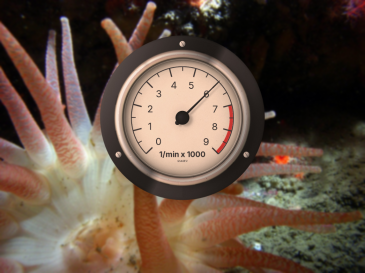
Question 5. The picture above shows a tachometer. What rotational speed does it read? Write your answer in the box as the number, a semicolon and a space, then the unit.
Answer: 6000; rpm
